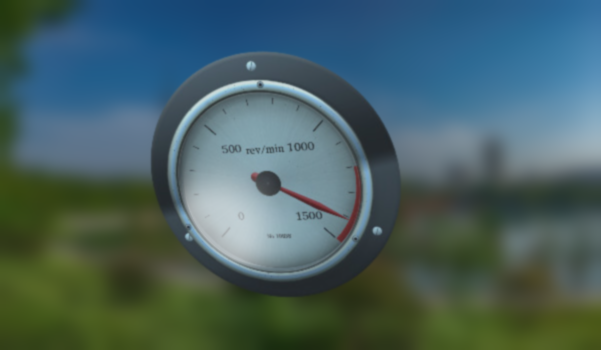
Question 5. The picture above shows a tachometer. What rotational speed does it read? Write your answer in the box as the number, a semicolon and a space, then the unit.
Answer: 1400; rpm
